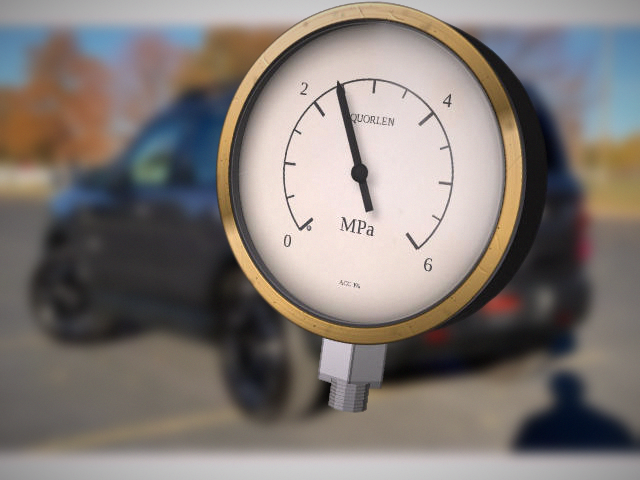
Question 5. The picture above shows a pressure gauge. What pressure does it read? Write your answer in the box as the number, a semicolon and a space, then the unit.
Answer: 2.5; MPa
